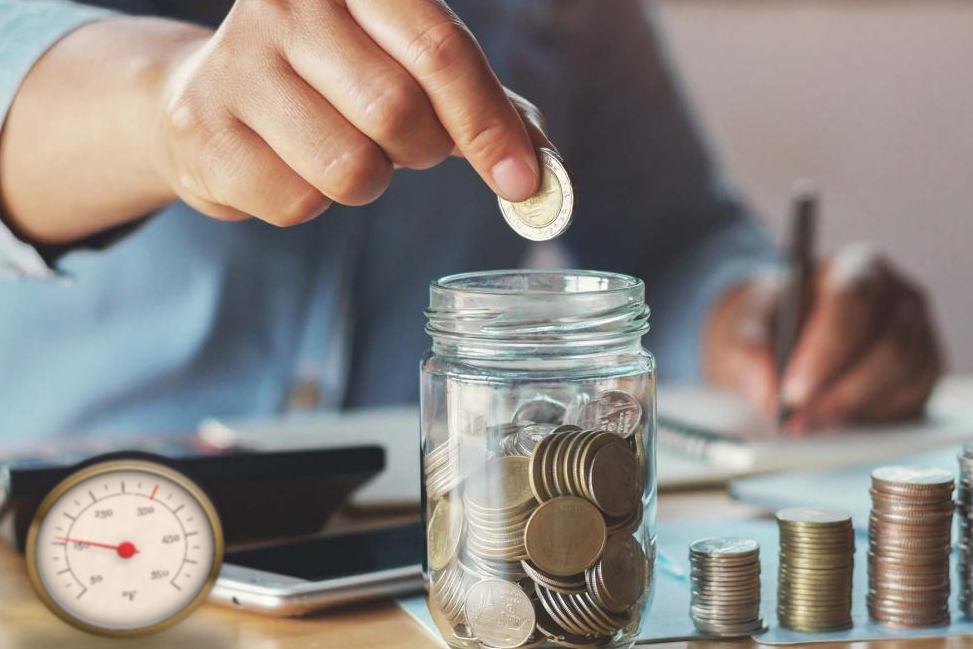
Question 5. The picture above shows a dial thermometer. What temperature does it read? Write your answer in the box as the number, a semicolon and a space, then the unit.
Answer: 162.5; °F
